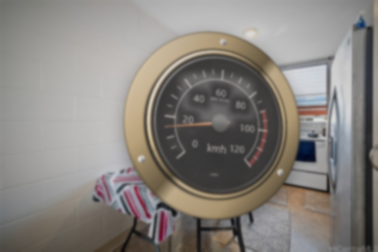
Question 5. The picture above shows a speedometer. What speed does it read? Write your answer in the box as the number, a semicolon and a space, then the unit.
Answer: 15; km/h
